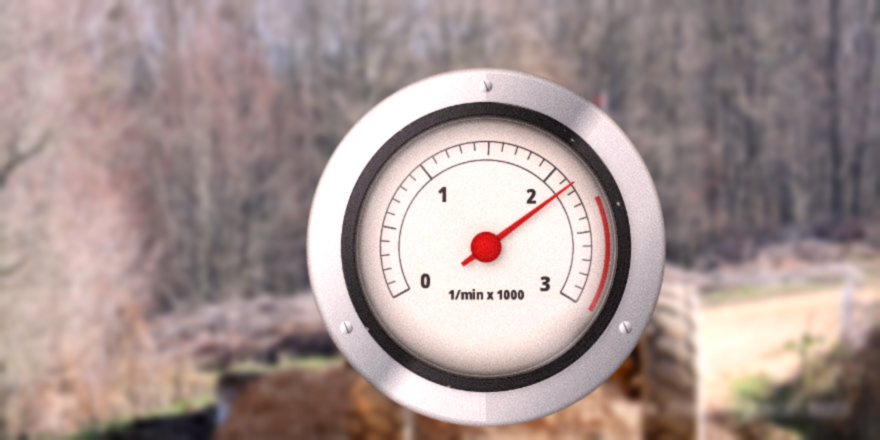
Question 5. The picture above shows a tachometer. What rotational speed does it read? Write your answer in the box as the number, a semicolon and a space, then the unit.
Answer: 2150; rpm
